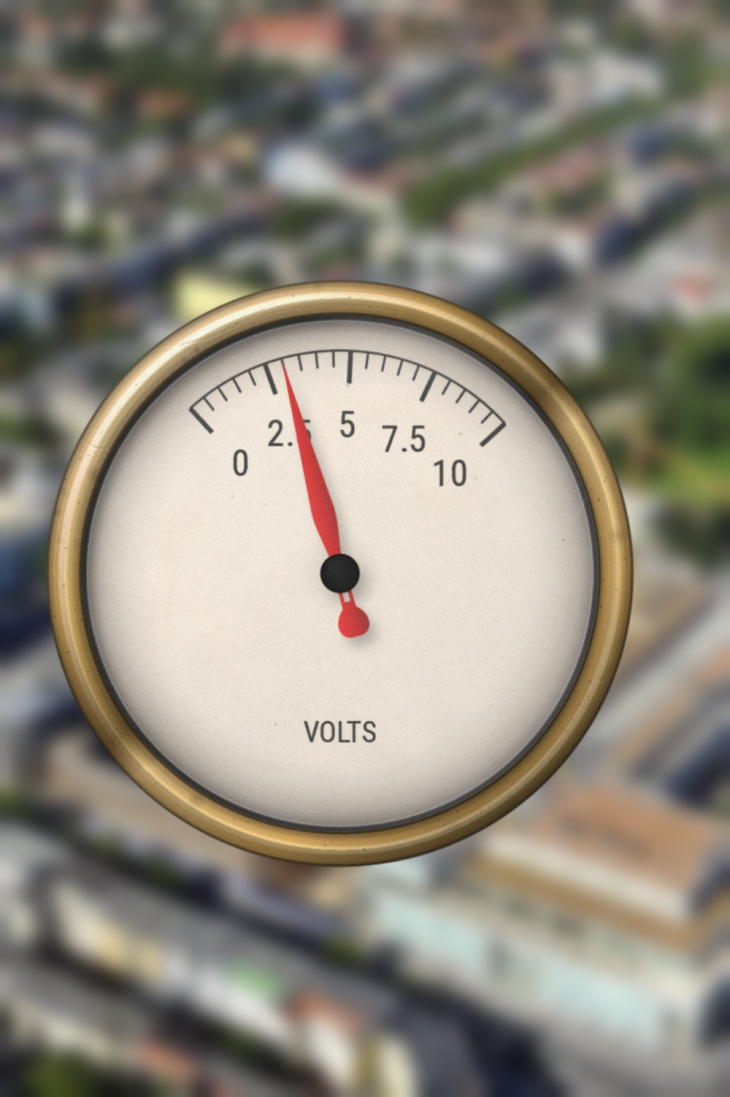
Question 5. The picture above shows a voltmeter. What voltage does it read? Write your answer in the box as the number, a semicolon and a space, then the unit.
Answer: 3; V
